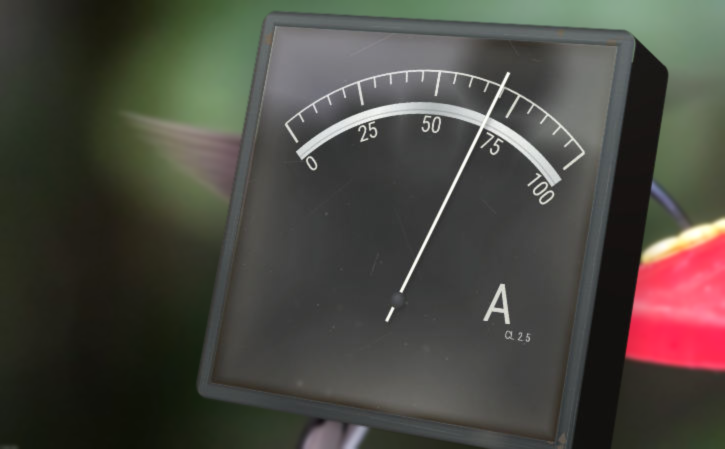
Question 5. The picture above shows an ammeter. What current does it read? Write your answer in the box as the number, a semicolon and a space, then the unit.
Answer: 70; A
